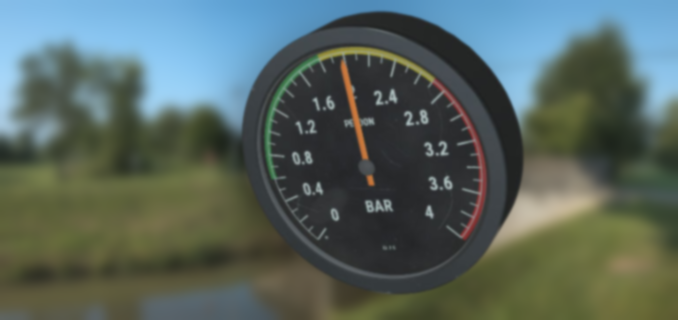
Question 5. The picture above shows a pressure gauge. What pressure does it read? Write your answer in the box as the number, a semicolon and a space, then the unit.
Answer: 2; bar
